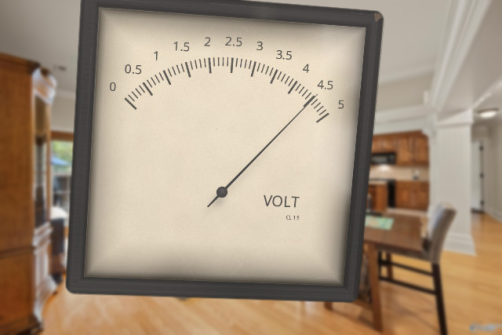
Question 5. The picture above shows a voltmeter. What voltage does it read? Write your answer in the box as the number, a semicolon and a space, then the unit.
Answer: 4.5; V
